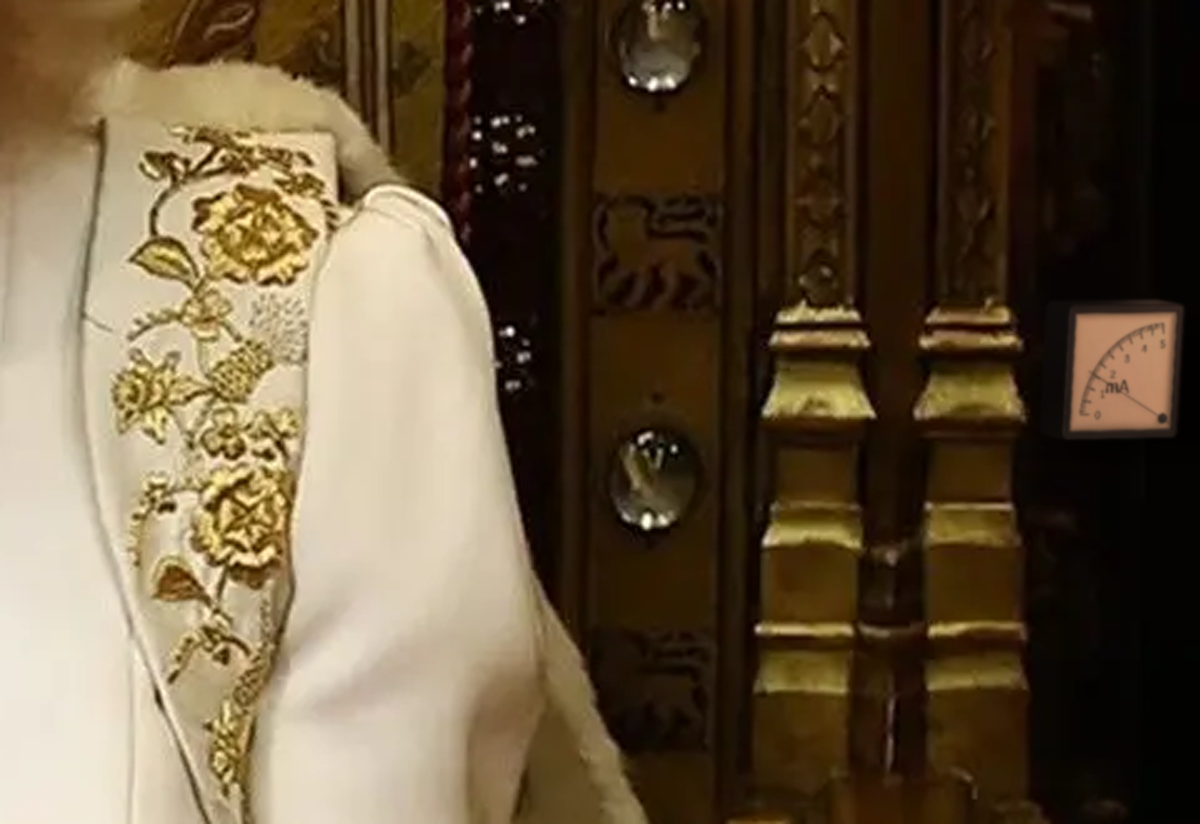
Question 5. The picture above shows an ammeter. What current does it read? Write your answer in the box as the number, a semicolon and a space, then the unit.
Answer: 1.5; mA
